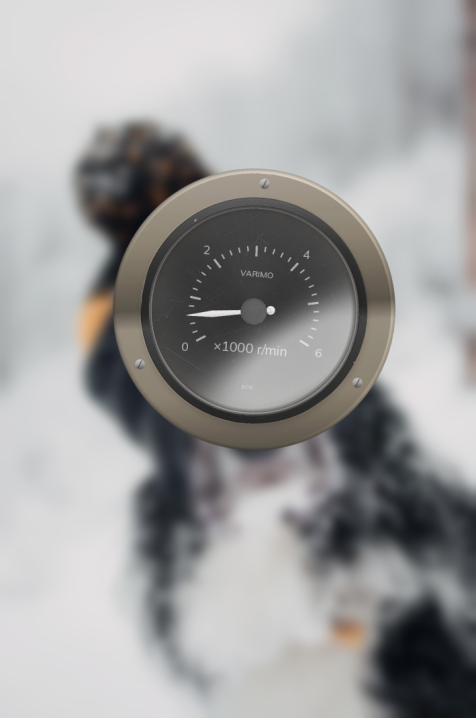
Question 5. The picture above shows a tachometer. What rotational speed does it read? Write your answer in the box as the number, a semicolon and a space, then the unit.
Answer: 600; rpm
